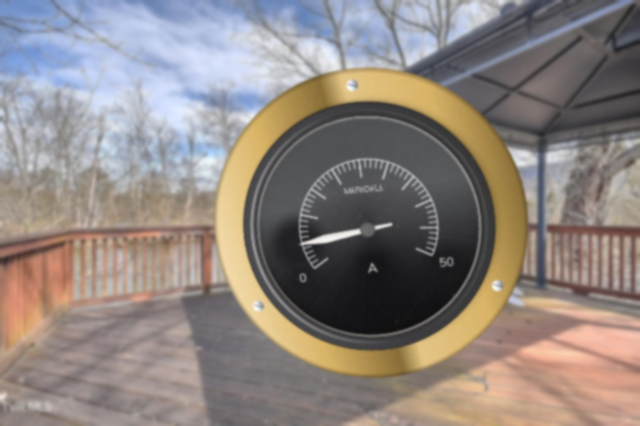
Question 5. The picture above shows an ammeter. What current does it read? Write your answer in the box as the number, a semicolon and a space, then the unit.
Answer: 5; A
